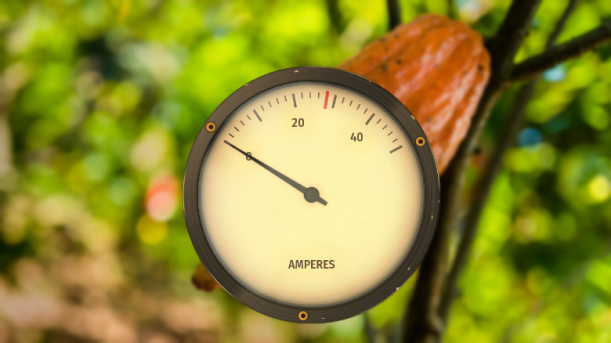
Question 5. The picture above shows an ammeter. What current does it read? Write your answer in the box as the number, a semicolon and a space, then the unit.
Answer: 0; A
